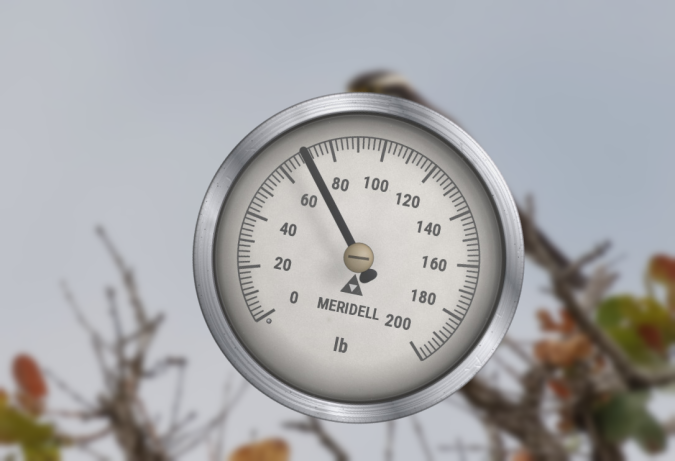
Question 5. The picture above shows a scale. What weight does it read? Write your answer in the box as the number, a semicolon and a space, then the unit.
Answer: 70; lb
